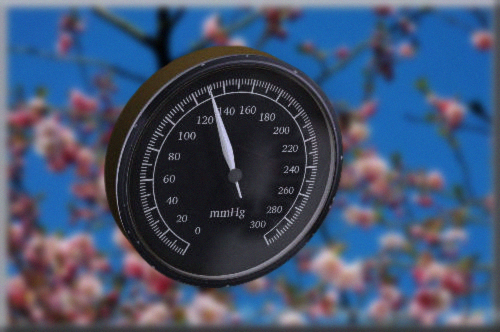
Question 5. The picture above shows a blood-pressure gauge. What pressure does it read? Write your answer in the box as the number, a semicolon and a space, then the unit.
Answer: 130; mmHg
